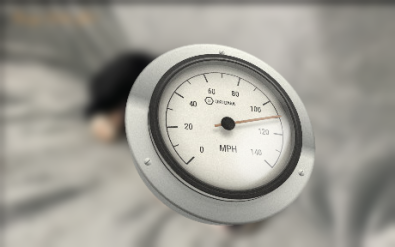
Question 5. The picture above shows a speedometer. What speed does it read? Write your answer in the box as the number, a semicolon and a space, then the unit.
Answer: 110; mph
